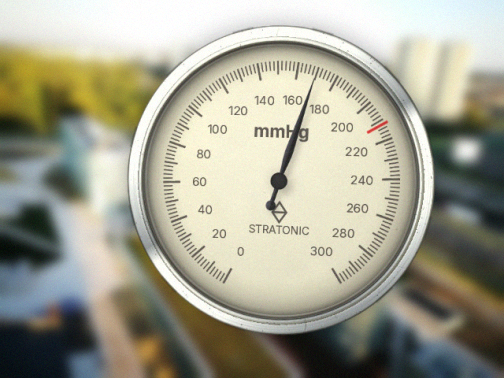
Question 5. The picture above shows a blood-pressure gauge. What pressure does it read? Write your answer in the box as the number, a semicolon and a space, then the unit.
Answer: 170; mmHg
